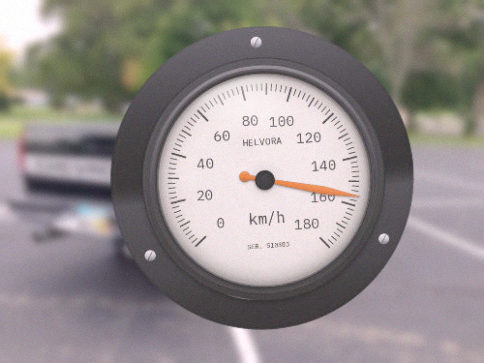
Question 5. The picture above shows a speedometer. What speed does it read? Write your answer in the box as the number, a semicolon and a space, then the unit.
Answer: 156; km/h
